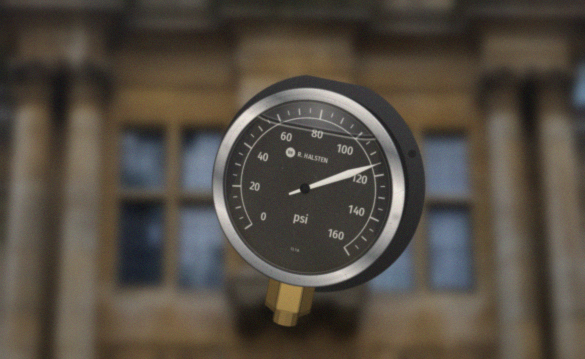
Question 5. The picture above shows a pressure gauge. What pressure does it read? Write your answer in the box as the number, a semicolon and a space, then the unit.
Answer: 115; psi
